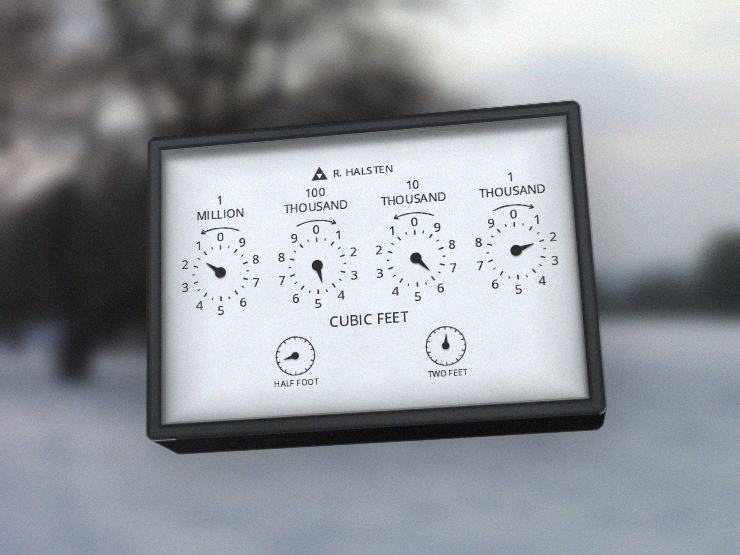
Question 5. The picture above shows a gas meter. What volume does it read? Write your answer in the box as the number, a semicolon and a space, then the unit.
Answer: 146200; ft³
